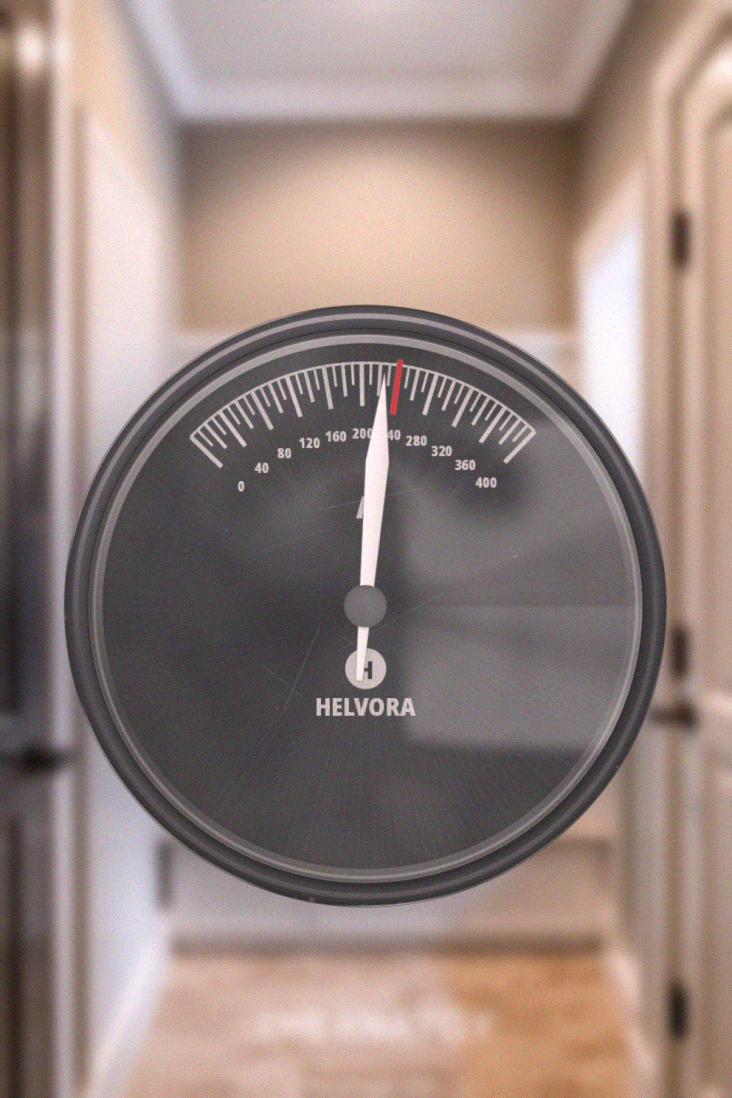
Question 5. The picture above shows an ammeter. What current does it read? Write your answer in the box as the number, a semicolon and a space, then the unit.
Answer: 225; A
